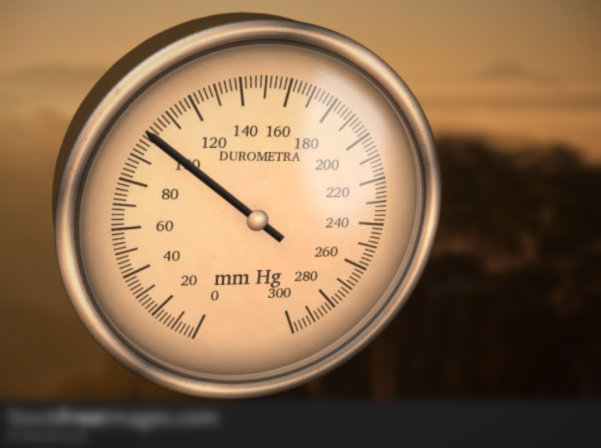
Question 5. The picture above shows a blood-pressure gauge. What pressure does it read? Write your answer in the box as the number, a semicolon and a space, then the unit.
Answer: 100; mmHg
